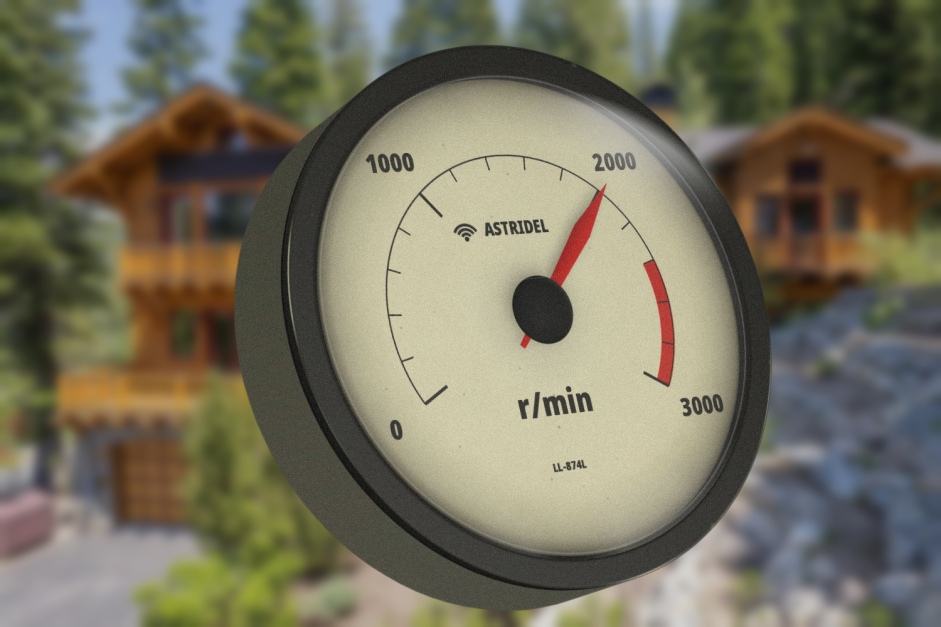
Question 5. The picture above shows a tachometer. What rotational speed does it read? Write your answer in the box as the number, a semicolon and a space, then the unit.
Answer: 2000; rpm
